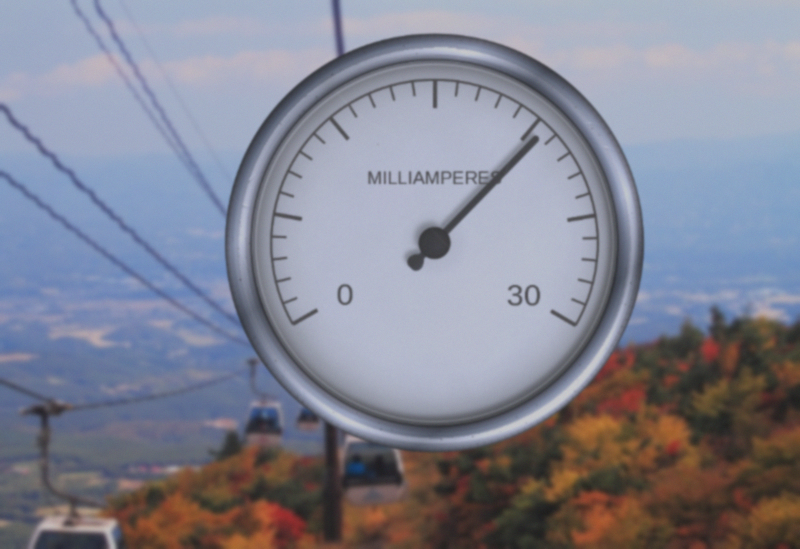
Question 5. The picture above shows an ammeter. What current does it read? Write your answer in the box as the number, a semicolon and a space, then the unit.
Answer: 20.5; mA
